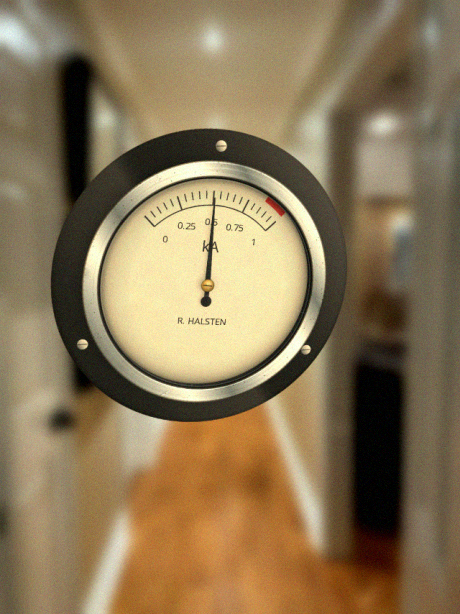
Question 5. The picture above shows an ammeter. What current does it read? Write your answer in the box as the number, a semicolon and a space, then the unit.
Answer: 0.5; kA
